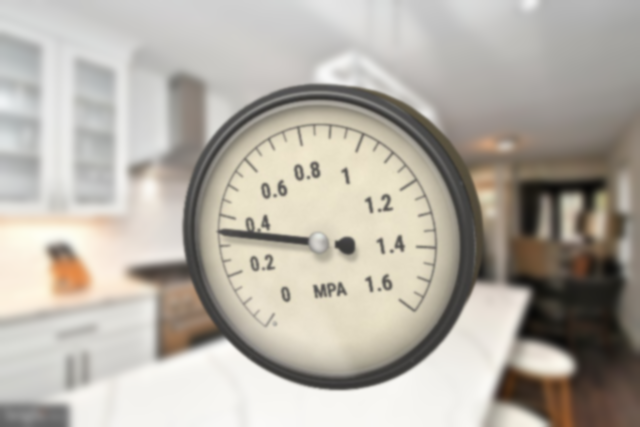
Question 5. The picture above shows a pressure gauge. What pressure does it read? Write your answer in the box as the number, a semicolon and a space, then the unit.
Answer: 0.35; MPa
